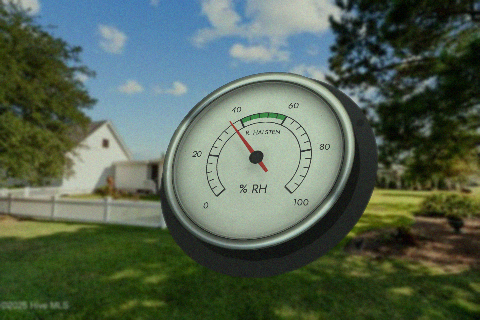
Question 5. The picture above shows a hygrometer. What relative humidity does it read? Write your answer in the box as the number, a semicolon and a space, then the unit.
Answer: 36; %
